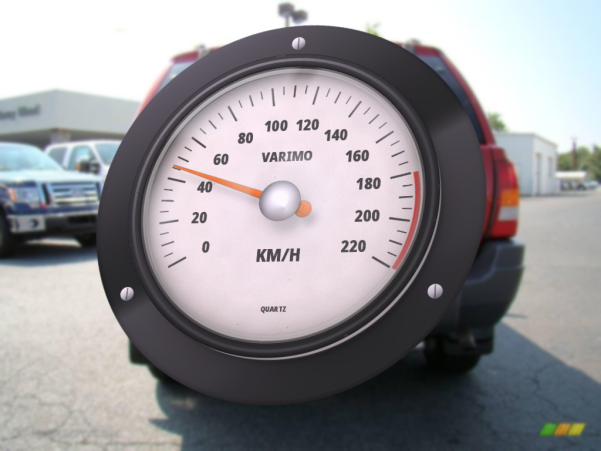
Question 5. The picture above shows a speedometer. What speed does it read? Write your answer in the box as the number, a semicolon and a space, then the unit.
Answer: 45; km/h
